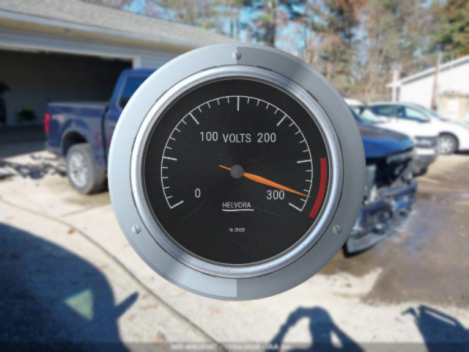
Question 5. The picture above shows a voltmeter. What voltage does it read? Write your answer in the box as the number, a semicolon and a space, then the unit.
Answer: 285; V
